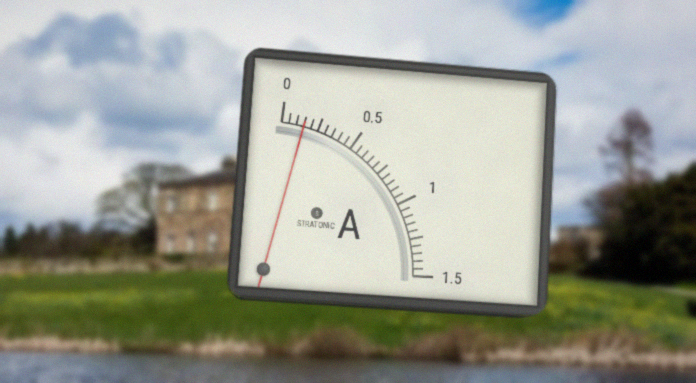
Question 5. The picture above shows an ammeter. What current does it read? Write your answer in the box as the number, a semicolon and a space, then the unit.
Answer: 0.15; A
